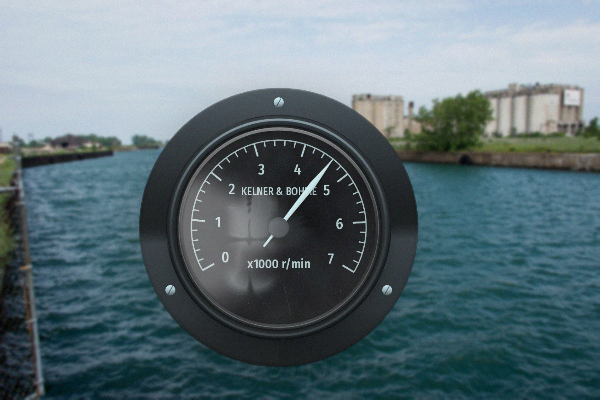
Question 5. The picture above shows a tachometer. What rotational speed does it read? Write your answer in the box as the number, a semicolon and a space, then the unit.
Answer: 4600; rpm
